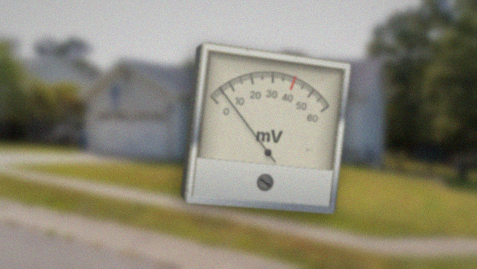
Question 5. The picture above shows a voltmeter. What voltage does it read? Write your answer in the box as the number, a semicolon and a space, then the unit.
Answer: 5; mV
